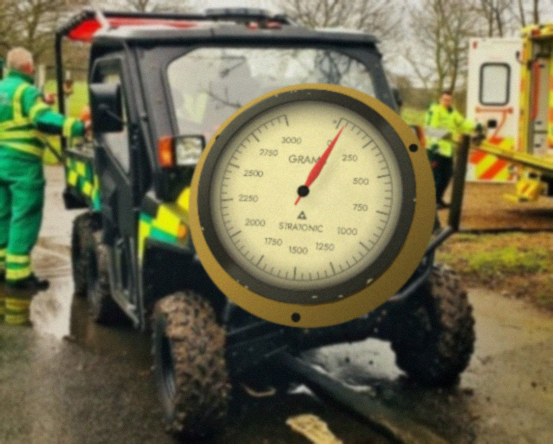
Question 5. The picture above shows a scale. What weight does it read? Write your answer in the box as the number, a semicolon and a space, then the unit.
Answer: 50; g
